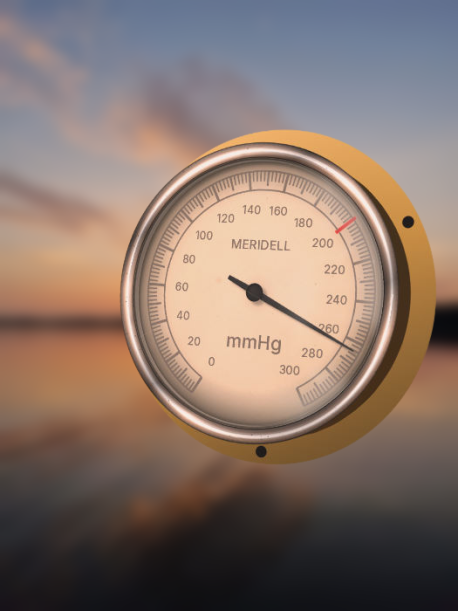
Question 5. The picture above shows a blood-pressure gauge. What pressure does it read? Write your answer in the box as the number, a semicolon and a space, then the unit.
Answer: 264; mmHg
